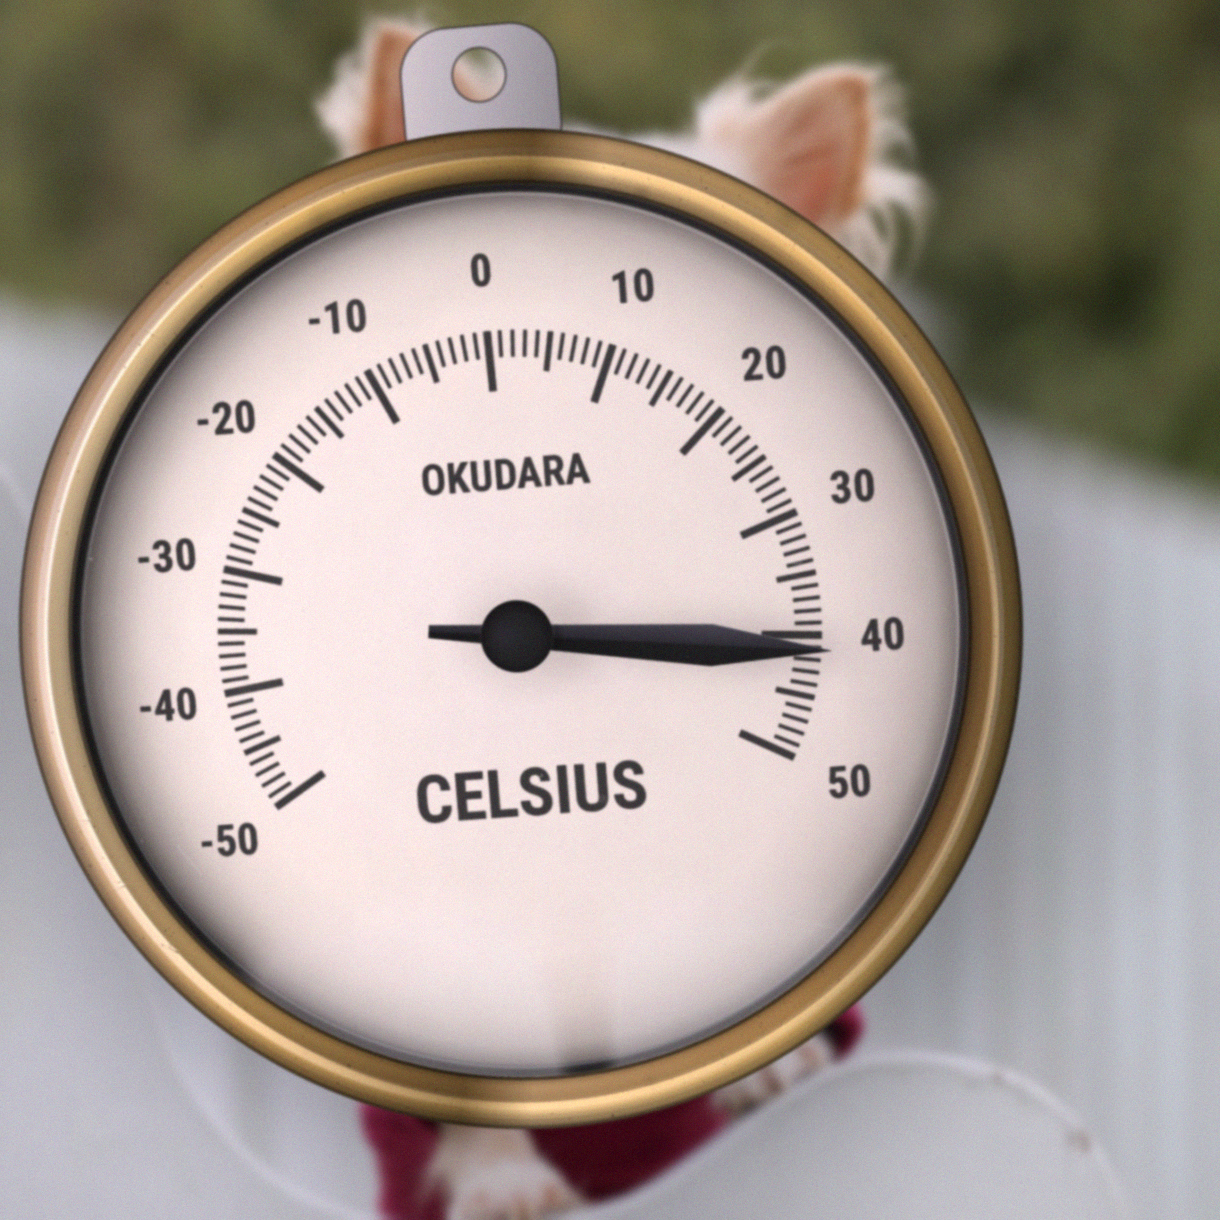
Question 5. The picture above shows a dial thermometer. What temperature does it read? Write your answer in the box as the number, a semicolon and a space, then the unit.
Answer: 41; °C
